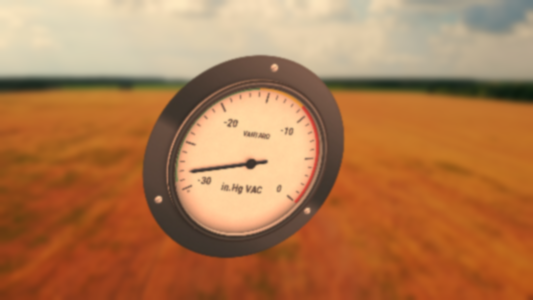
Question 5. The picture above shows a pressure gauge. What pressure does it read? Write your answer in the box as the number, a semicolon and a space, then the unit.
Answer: -28; inHg
